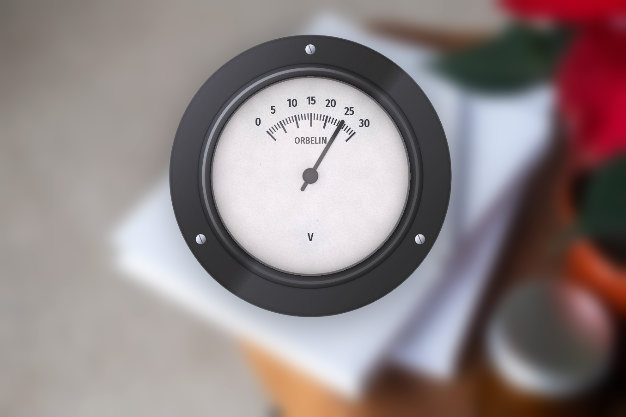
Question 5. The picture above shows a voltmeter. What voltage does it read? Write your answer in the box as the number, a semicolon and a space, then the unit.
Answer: 25; V
